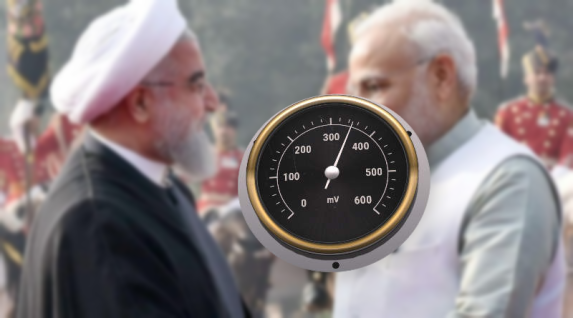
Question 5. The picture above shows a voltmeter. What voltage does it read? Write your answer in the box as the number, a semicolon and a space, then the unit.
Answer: 350; mV
